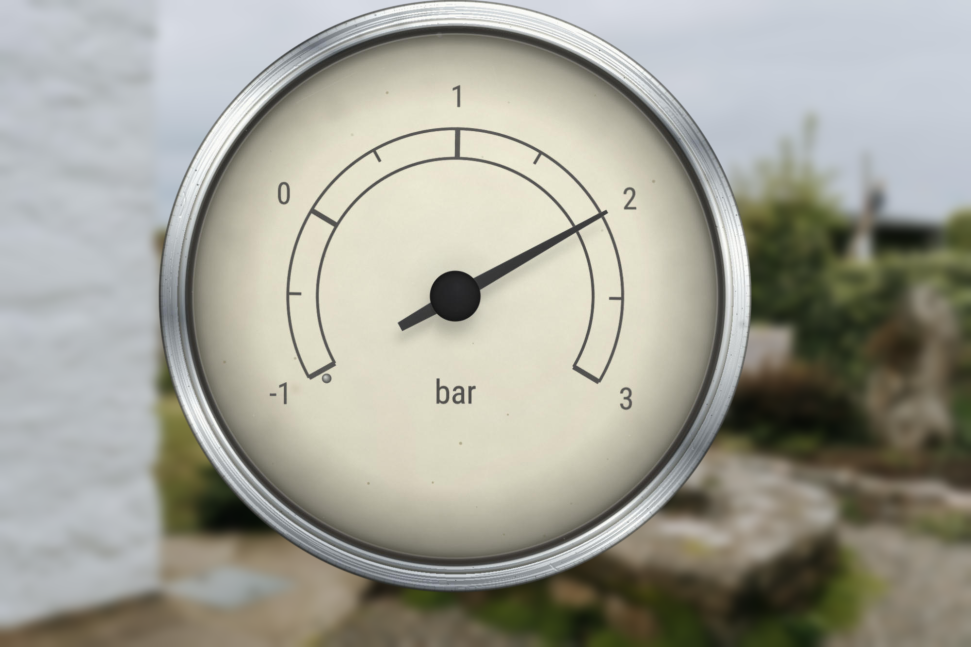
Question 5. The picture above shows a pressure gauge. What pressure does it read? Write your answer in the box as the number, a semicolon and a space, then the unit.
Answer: 2; bar
